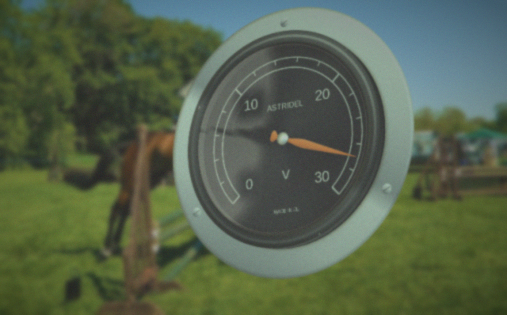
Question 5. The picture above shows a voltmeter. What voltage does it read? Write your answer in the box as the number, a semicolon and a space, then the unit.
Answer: 27; V
